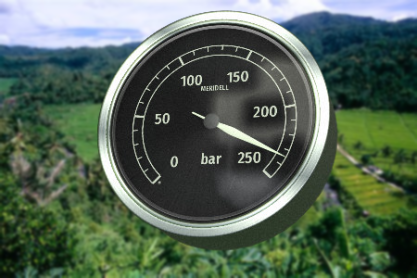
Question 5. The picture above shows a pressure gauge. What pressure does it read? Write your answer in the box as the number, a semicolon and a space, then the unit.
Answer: 235; bar
